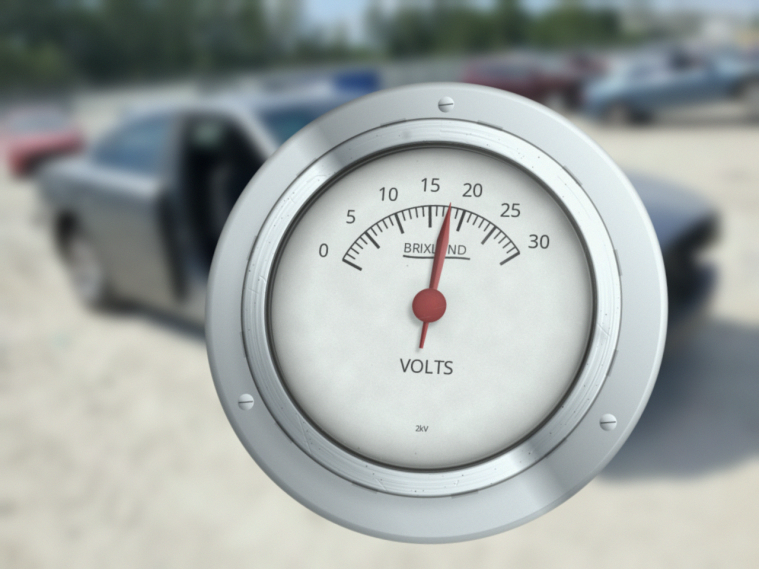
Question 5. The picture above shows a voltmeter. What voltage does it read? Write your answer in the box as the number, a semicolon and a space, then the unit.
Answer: 18; V
